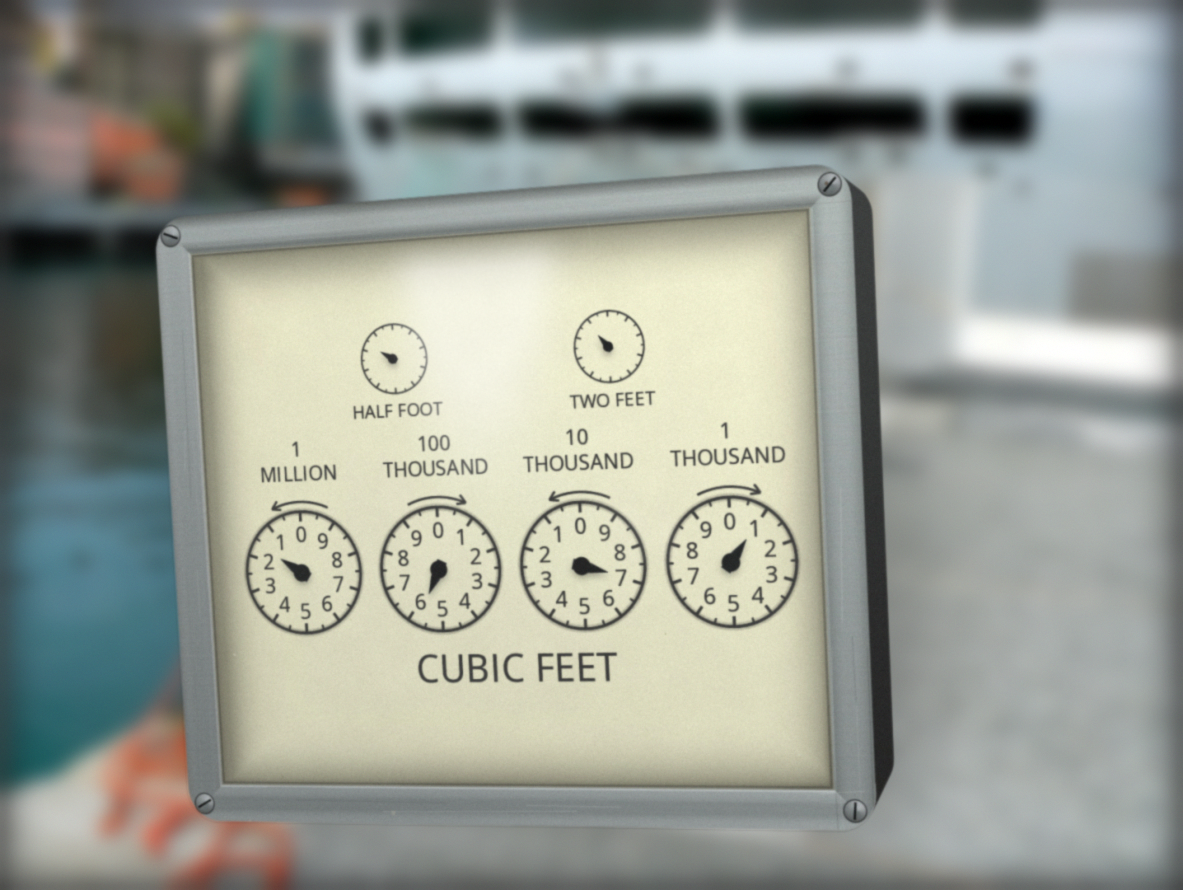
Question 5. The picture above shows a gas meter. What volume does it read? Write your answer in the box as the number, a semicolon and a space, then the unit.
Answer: 157100; ft³
